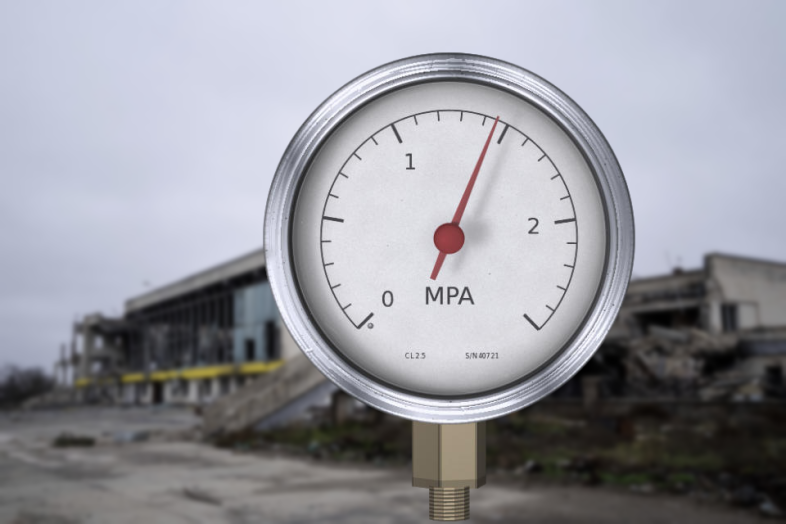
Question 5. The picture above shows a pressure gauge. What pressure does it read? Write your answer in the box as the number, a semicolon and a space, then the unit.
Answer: 1.45; MPa
